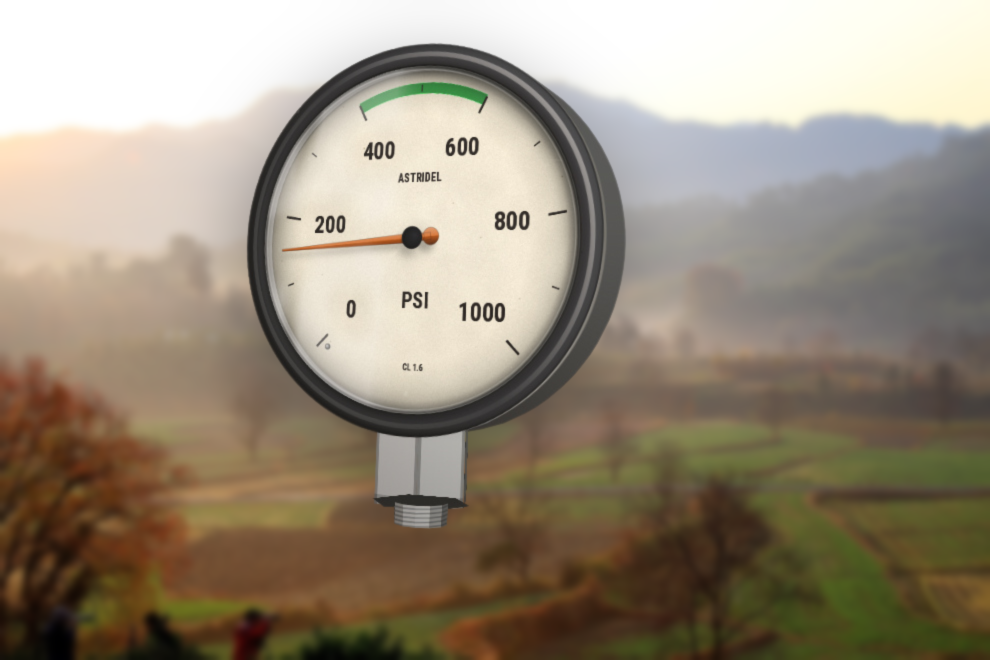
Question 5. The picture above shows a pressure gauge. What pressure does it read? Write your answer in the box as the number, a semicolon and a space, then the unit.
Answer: 150; psi
